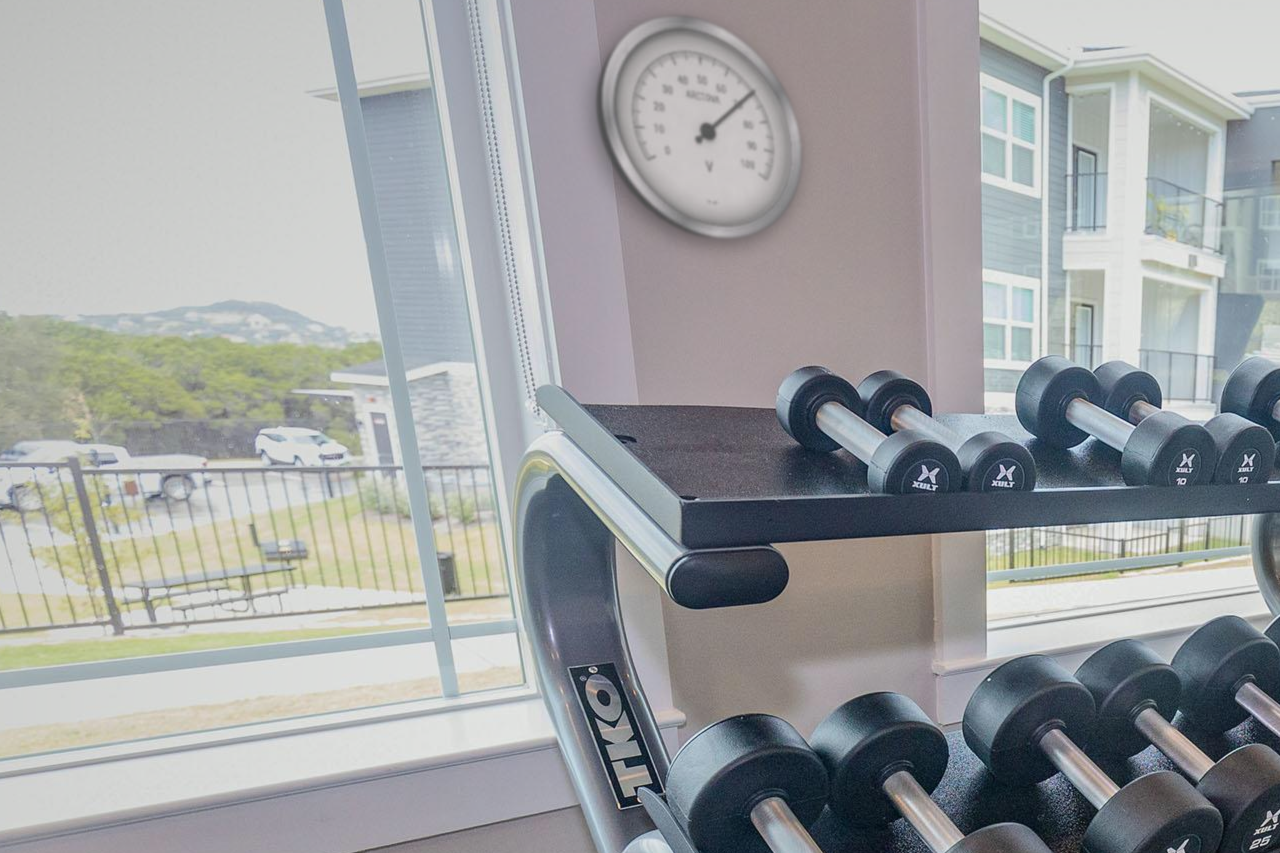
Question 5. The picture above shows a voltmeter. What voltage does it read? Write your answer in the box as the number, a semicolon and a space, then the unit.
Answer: 70; V
